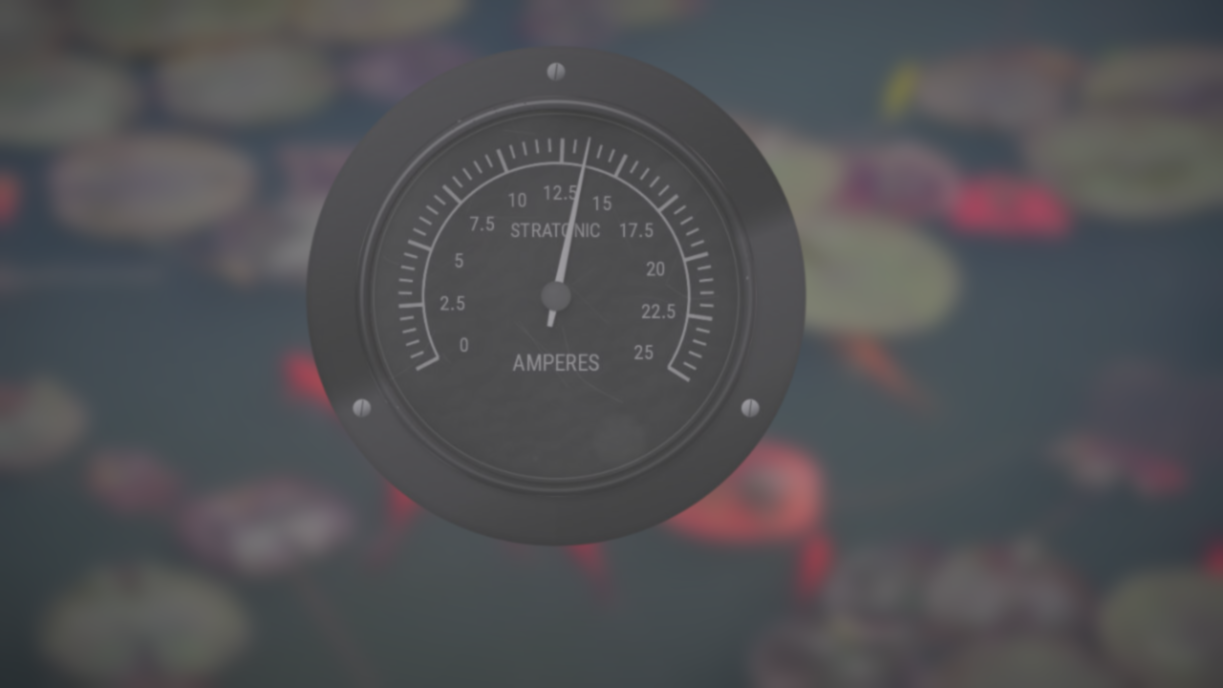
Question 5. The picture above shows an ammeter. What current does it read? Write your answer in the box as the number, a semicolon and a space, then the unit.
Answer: 13.5; A
